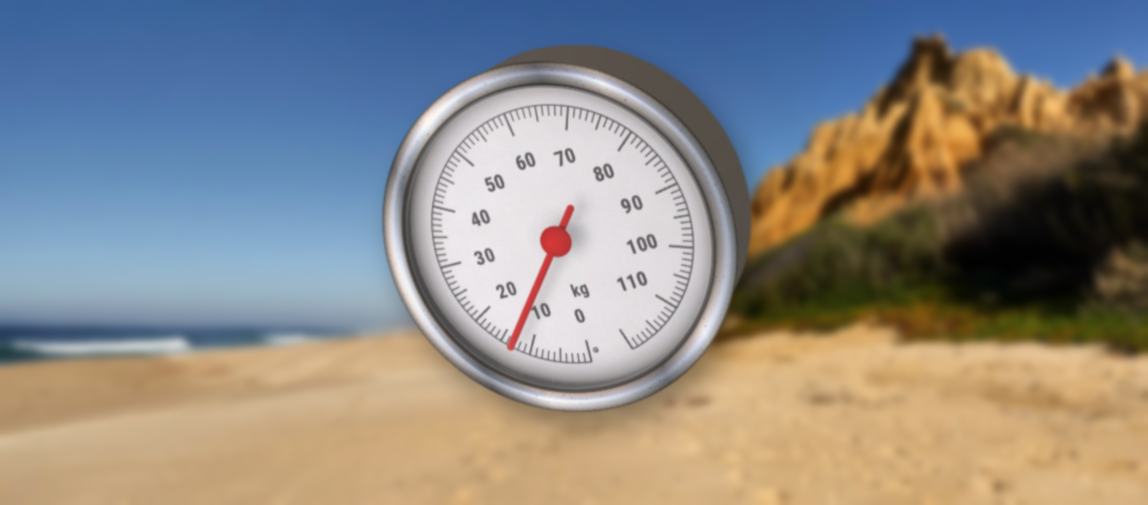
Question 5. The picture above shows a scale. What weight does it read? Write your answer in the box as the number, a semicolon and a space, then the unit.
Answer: 13; kg
